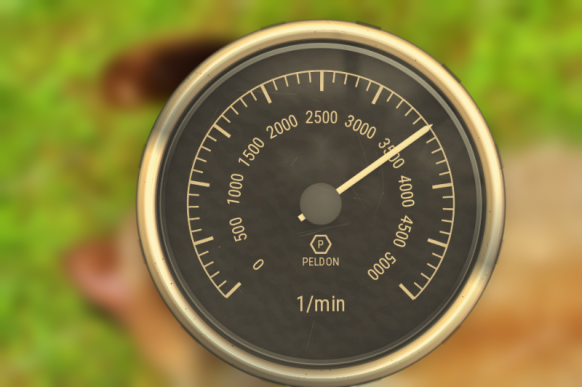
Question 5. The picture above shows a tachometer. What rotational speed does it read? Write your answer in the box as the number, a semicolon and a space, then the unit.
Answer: 3500; rpm
